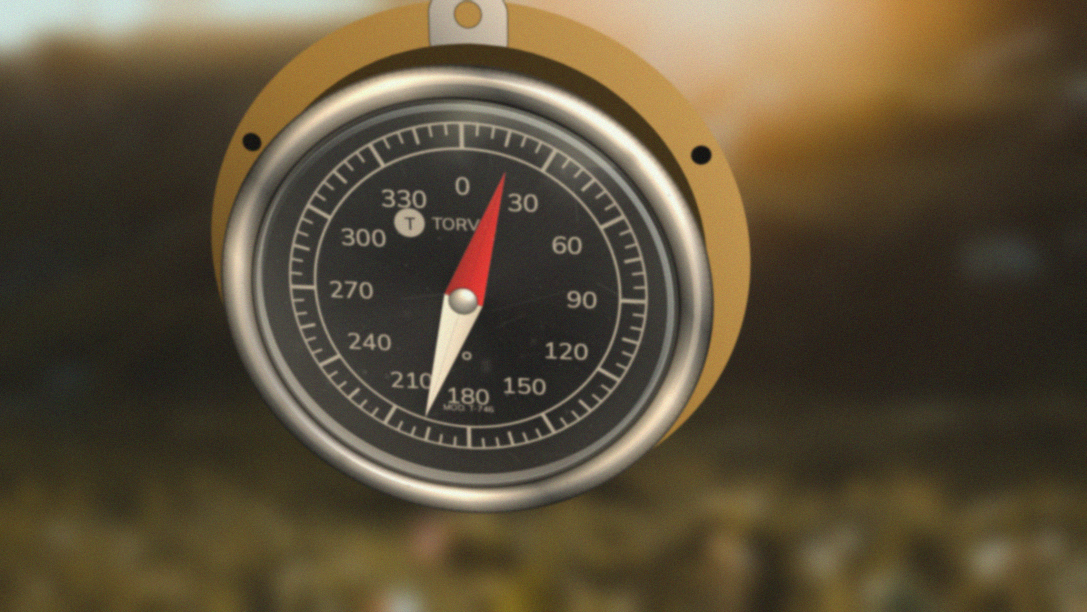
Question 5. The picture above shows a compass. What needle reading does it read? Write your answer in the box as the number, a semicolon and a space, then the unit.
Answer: 17.5; °
